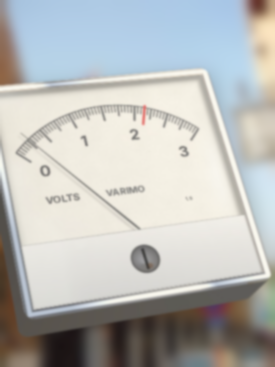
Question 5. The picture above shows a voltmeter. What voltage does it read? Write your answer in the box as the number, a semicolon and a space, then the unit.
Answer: 0.25; V
